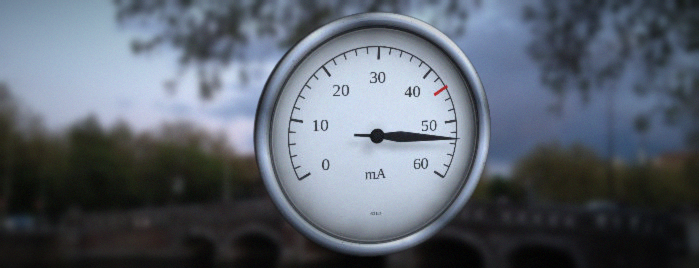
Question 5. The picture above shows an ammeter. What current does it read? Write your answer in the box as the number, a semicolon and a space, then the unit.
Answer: 53; mA
